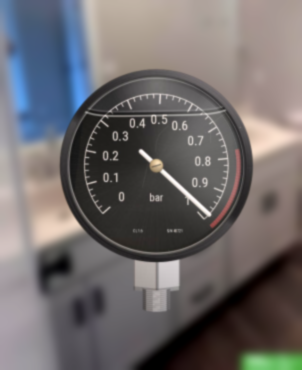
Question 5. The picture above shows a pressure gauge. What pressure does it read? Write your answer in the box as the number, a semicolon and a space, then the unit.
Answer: 0.98; bar
